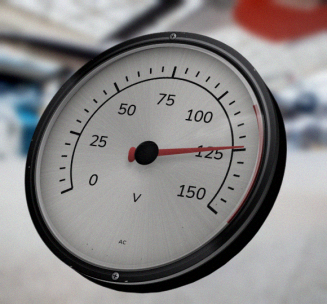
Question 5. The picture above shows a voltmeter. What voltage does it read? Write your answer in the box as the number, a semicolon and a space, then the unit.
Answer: 125; V
